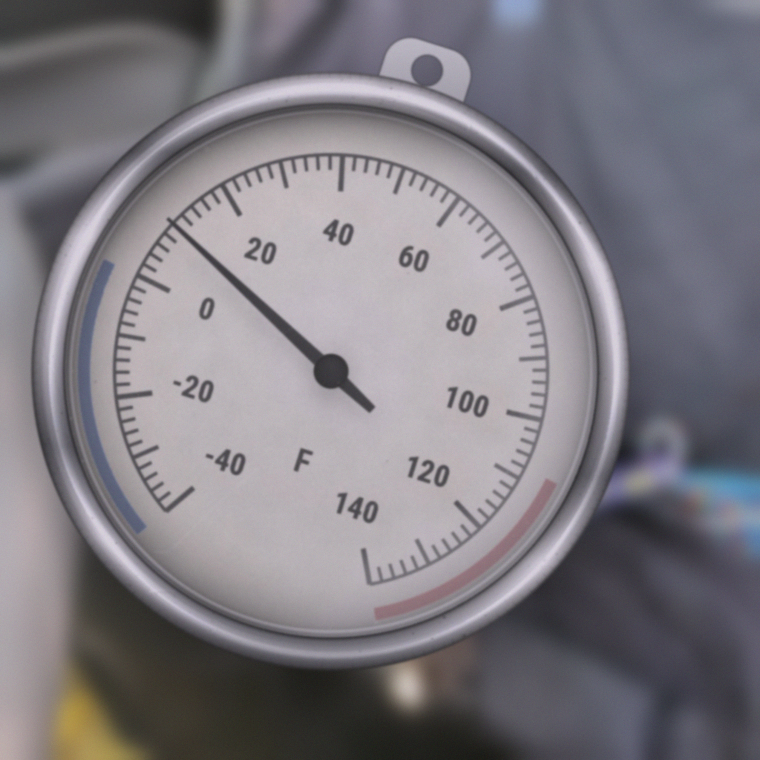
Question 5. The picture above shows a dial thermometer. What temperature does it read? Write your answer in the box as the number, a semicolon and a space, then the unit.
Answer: 10; °F
